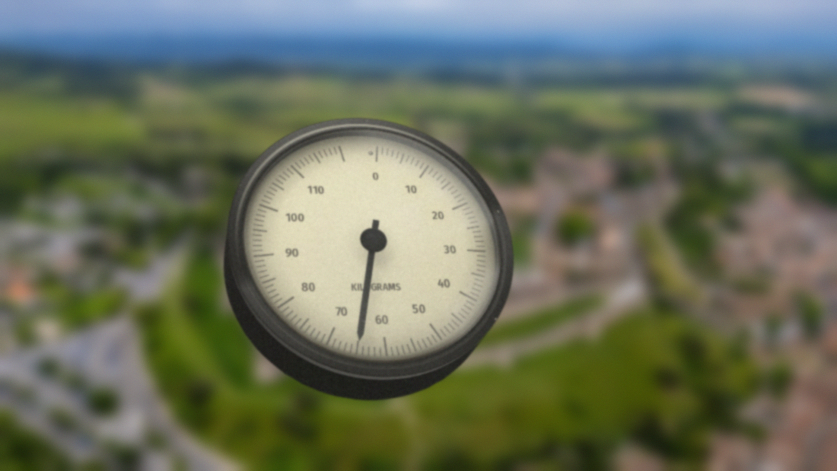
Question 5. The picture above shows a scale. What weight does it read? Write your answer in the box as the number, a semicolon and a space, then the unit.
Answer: 65; kg
